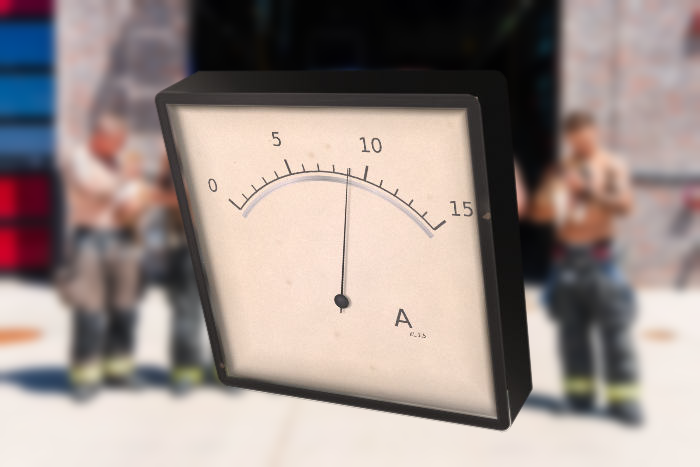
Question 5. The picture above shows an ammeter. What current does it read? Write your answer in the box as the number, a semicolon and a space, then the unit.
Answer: 9; A
